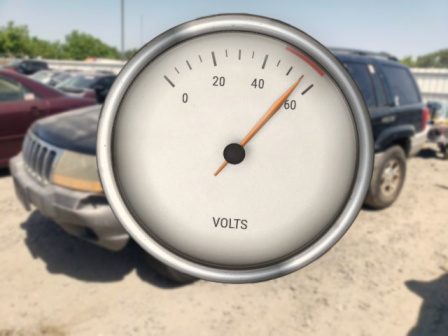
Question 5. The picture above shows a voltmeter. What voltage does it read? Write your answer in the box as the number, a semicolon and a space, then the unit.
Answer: 55; V
